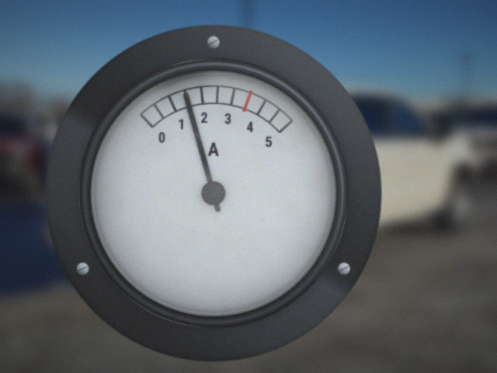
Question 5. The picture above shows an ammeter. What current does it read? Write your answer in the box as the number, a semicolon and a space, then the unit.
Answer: 1.5; A
